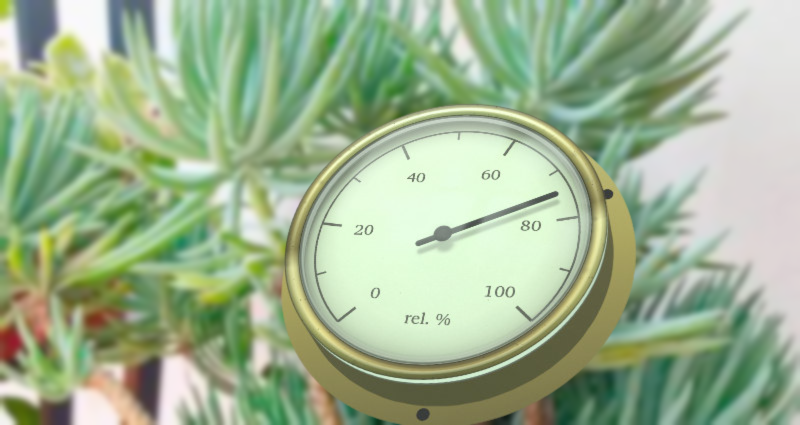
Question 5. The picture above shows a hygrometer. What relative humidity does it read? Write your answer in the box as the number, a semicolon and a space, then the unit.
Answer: 75; %
